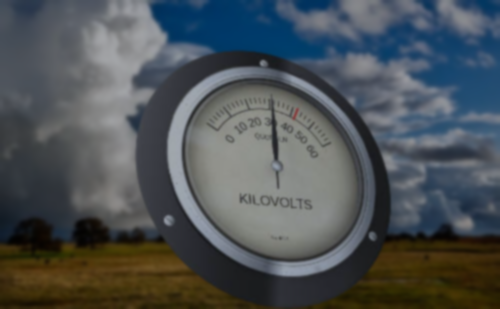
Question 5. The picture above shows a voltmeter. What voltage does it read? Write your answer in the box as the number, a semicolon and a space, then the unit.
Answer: 30; kV
